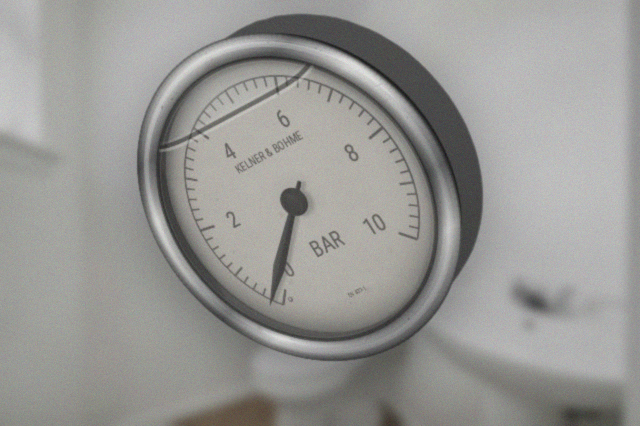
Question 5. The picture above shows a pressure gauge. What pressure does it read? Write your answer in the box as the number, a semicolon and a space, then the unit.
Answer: 0.2; bar
